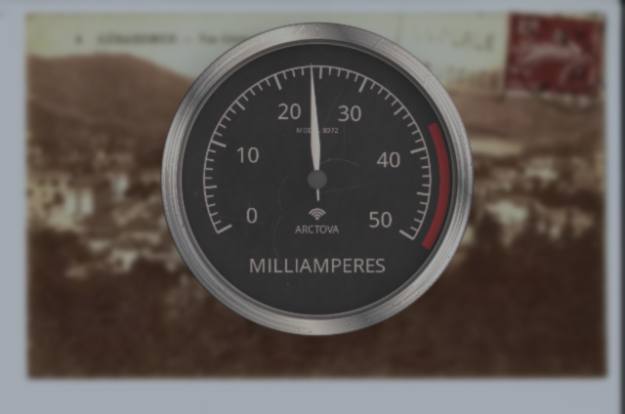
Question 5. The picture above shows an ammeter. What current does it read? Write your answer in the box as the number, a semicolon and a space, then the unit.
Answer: 24; mA
